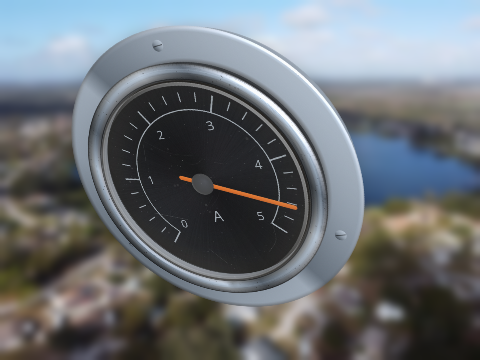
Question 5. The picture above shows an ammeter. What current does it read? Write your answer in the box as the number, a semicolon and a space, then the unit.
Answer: 4.6; A
